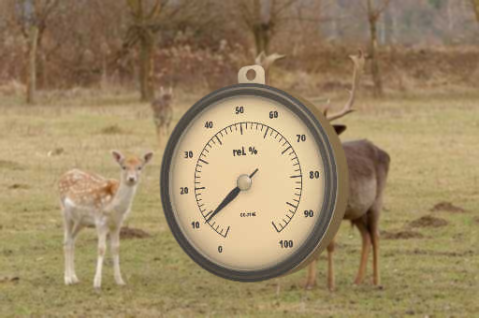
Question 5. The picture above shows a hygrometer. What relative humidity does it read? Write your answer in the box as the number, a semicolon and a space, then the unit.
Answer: 8; %
